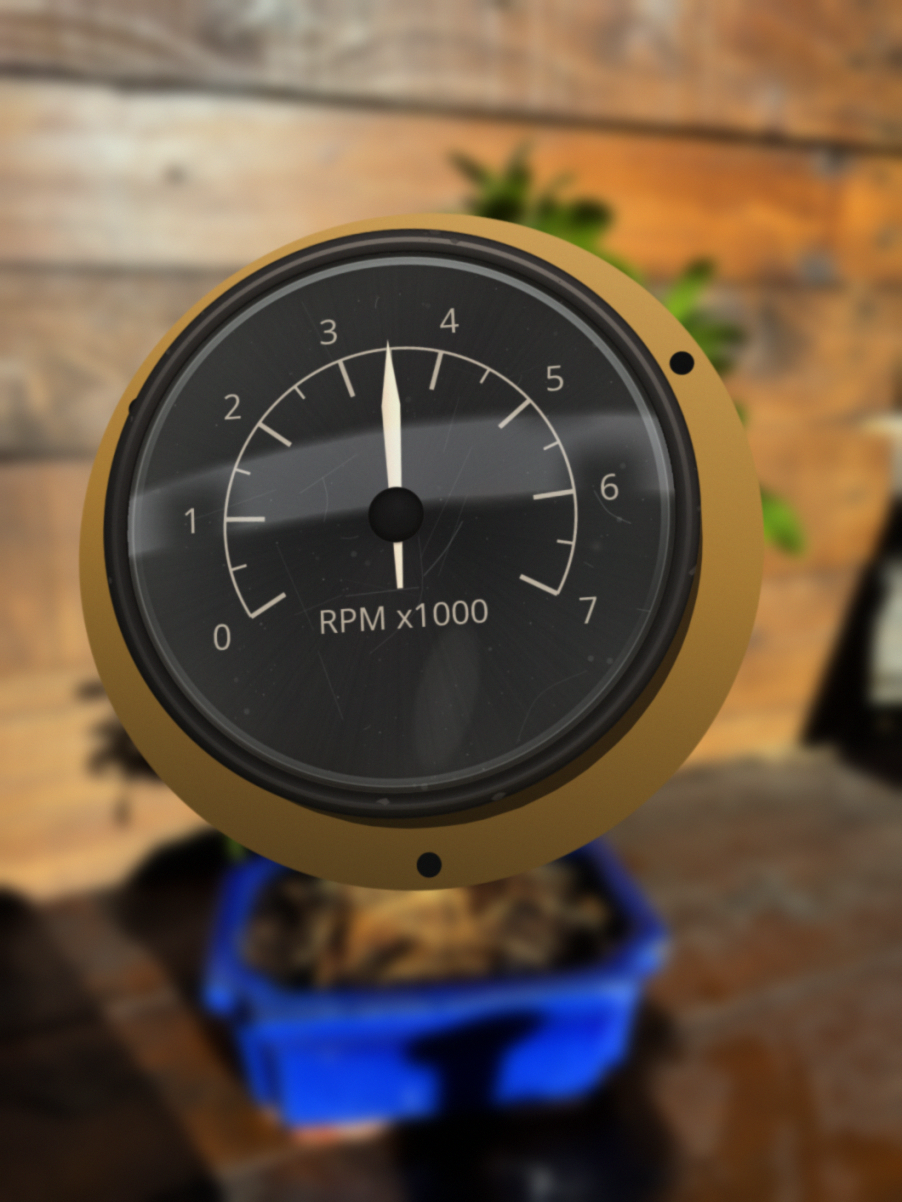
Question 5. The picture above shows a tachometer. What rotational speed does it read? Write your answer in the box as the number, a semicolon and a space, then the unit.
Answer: 3500; rpm
